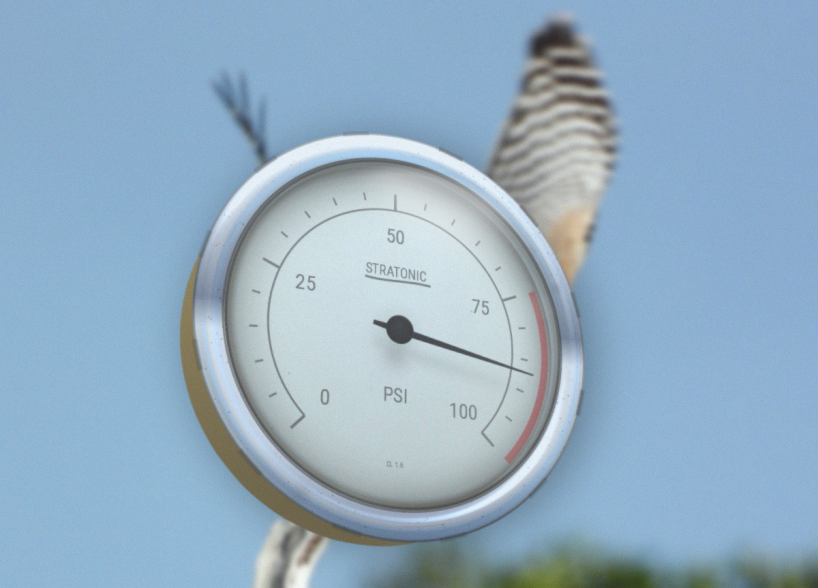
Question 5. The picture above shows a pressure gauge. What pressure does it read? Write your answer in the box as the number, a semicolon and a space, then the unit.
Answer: 87.5; psi
